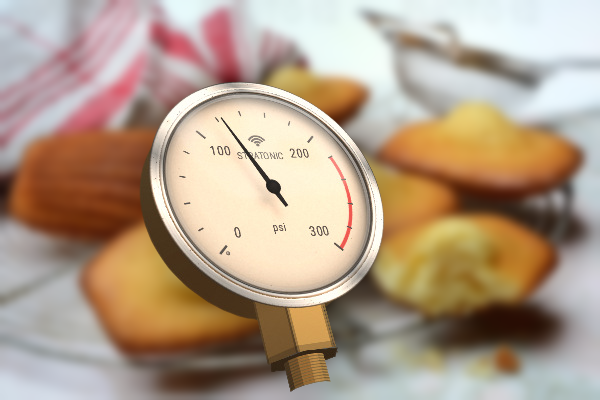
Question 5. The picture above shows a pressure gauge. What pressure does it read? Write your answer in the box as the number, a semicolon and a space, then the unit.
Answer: 120; psi
